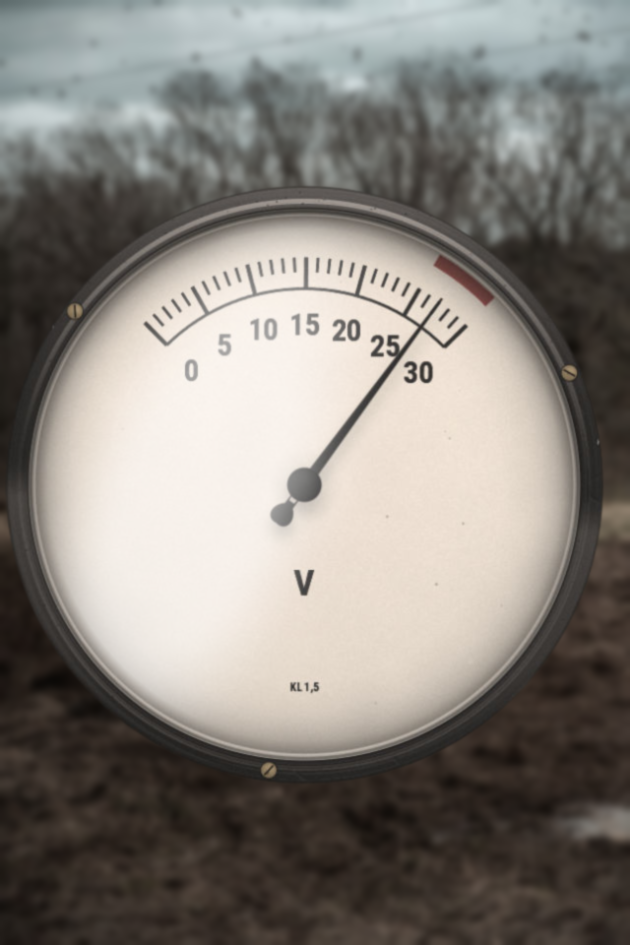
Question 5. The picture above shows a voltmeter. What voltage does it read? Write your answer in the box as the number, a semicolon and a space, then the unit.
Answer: 27; V
